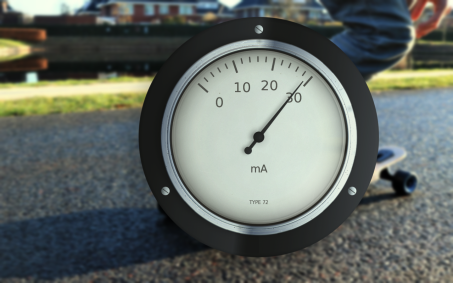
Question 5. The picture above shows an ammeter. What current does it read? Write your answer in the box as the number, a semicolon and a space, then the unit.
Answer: 29; mA
